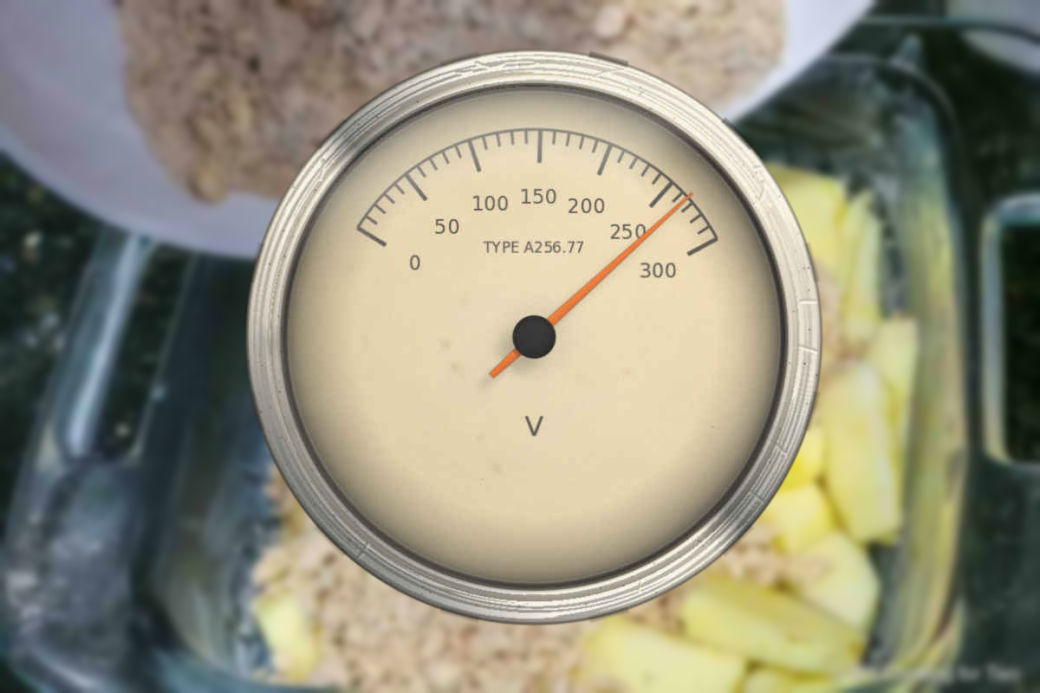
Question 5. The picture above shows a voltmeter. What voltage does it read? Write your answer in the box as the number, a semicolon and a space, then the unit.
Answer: 265; V
